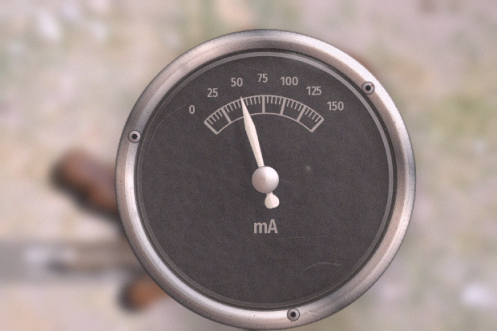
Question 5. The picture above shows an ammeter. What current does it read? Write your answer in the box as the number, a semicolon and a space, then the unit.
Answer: 50; mA
